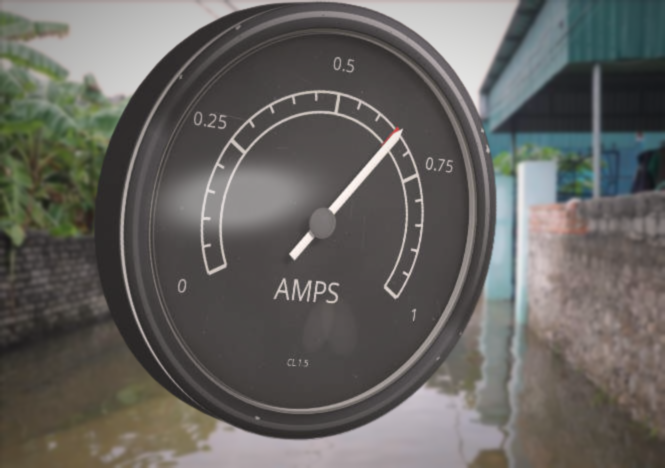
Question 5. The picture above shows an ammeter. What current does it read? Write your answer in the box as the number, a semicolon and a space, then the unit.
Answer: 0.65; A
